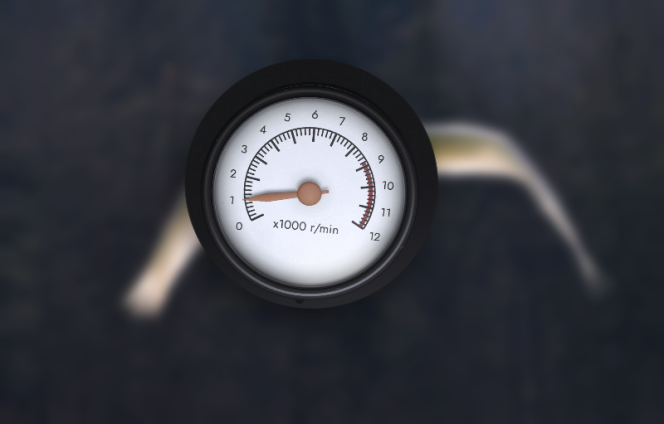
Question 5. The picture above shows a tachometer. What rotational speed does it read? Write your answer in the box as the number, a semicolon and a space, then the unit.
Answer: 1000; rpm
